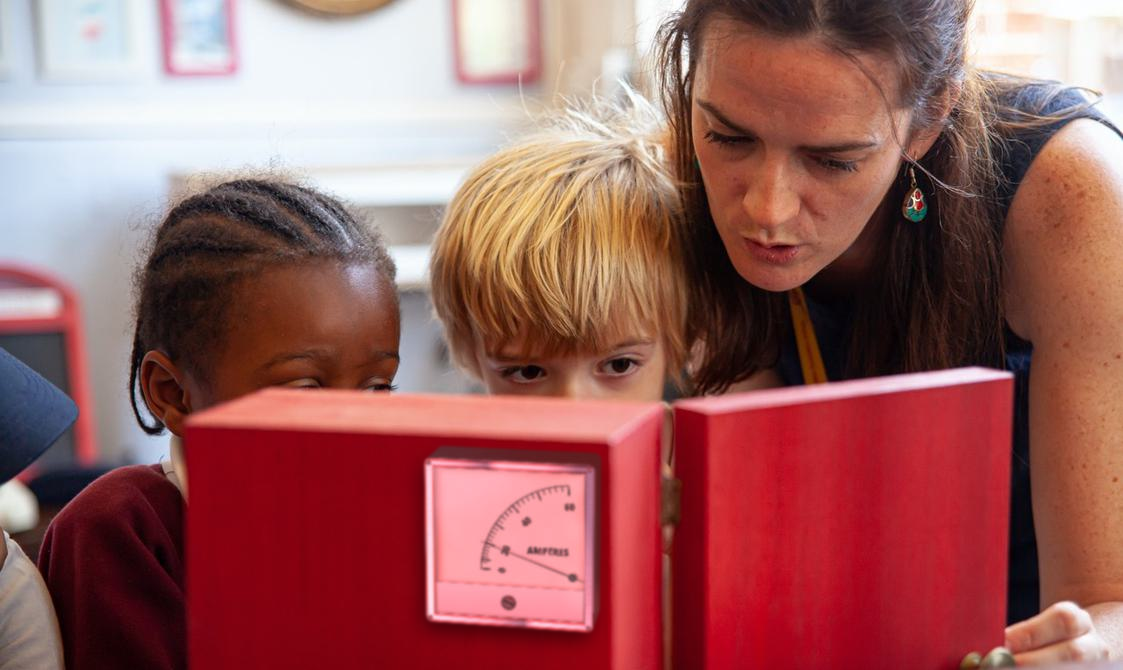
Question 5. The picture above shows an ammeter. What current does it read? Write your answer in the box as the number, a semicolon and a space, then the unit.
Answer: 20; A
